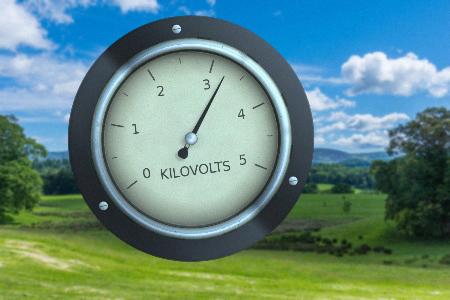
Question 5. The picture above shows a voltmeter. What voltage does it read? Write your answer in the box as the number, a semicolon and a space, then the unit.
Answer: 3.25; kV
